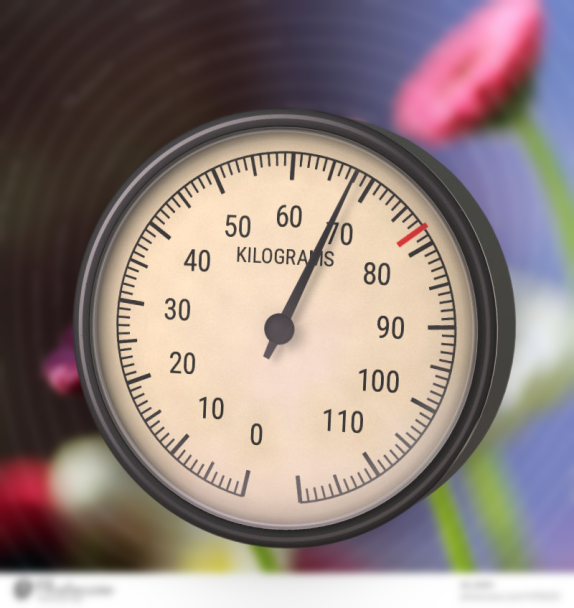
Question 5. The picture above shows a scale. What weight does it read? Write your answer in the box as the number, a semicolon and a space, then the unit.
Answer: 68; kg
